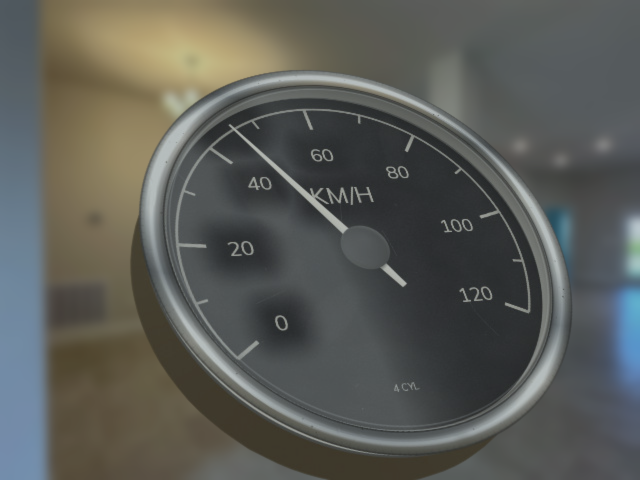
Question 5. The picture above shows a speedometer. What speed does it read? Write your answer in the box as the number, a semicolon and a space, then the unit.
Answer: 45; km/h
